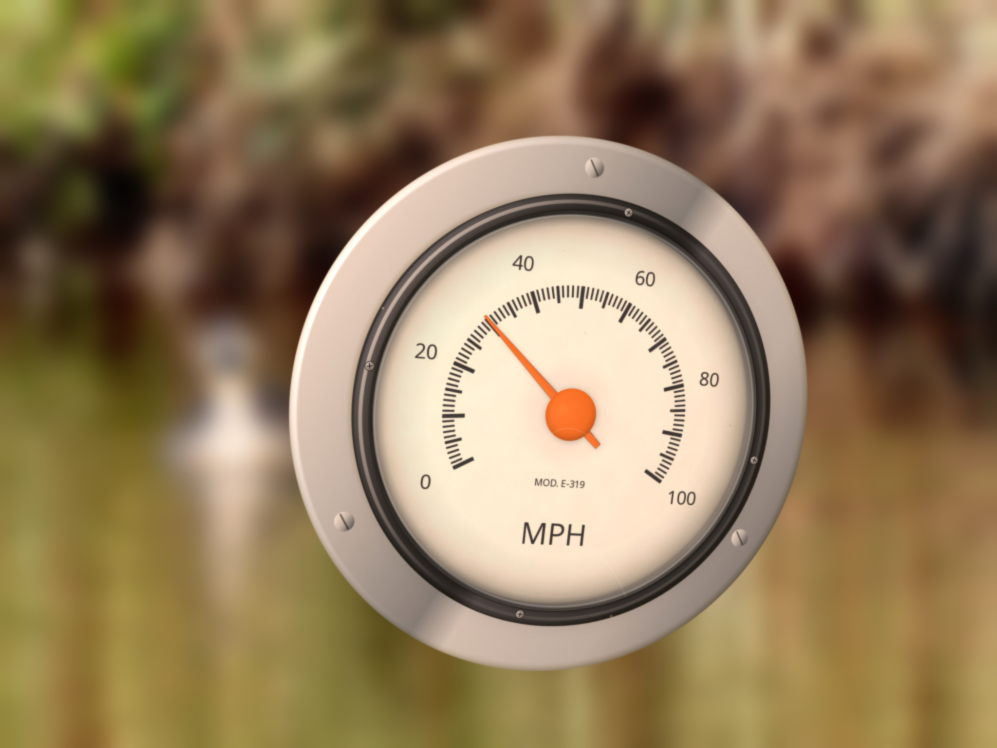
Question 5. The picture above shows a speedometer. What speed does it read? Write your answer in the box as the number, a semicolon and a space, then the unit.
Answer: 30; mph
